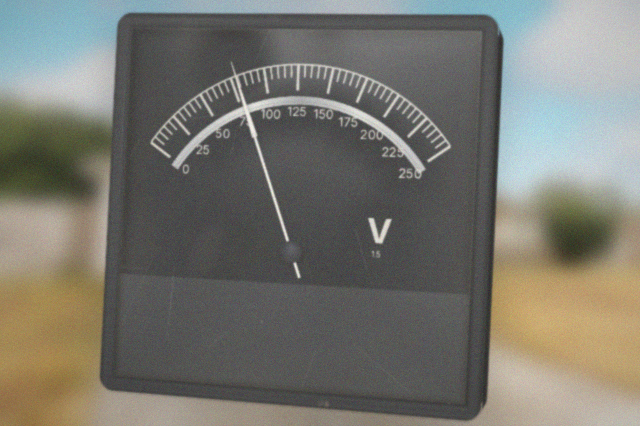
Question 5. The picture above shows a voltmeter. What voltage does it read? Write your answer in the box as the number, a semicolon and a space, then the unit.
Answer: 80; V
